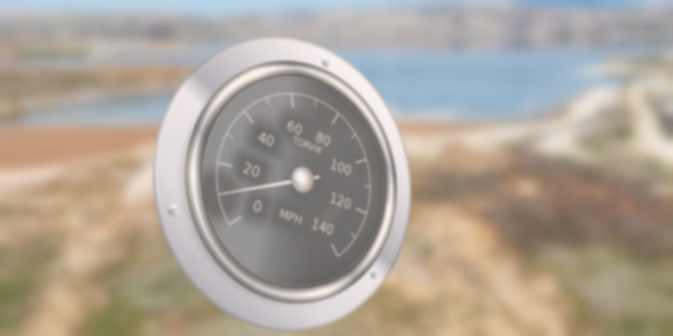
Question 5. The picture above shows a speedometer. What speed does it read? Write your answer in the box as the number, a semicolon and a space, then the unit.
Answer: 10; mph
